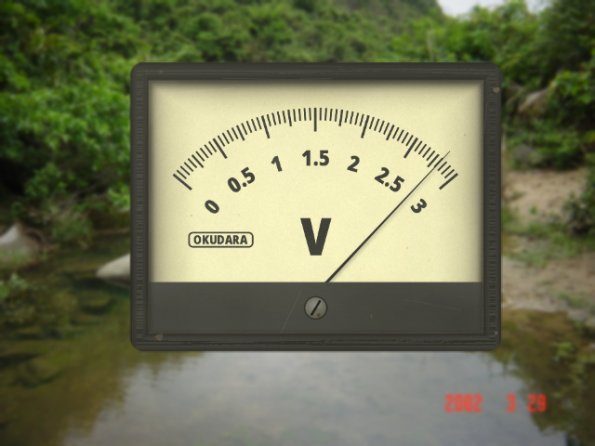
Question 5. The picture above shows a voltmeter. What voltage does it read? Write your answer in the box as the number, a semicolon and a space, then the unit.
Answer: 2.8; V
